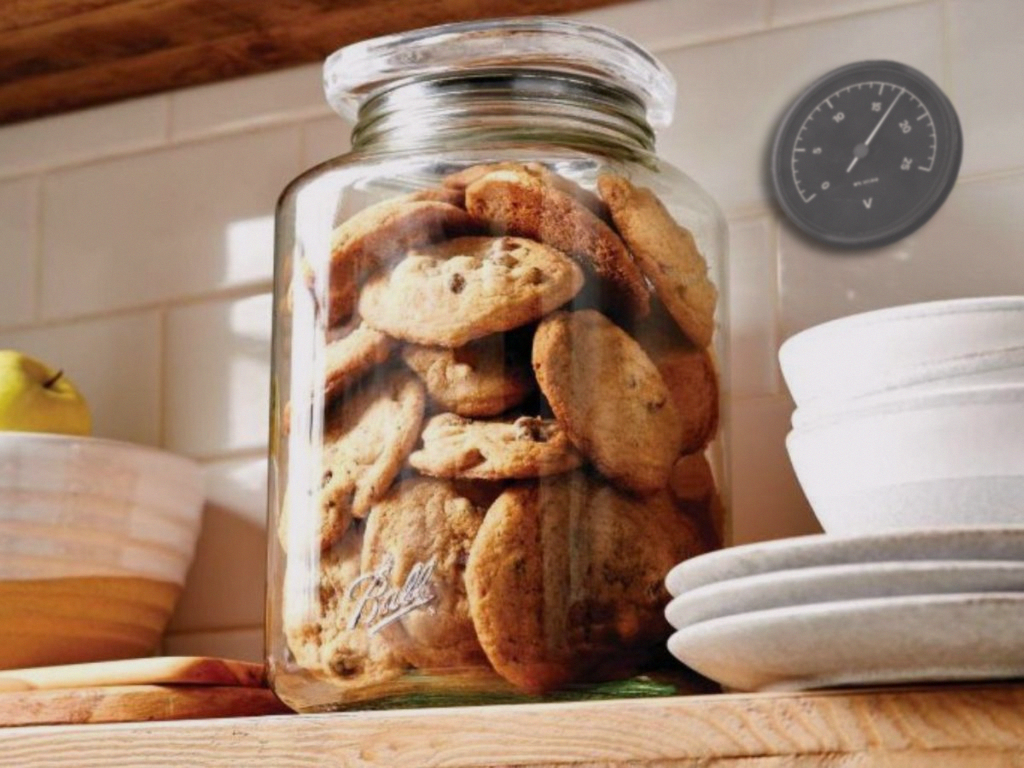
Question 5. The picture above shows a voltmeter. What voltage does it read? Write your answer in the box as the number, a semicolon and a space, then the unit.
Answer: 17; V
